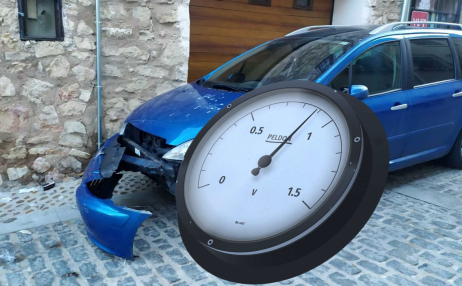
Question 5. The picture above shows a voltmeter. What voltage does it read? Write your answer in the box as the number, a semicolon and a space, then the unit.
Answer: 0.9; V
